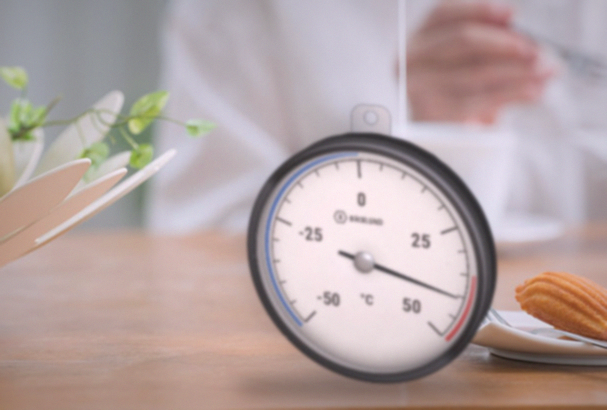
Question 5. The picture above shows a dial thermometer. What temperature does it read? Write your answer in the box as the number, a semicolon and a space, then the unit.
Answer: 40; °C
